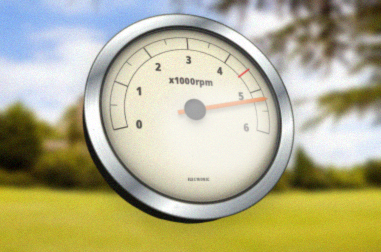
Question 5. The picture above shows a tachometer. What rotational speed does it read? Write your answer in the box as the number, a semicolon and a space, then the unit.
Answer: 5250; rpm
